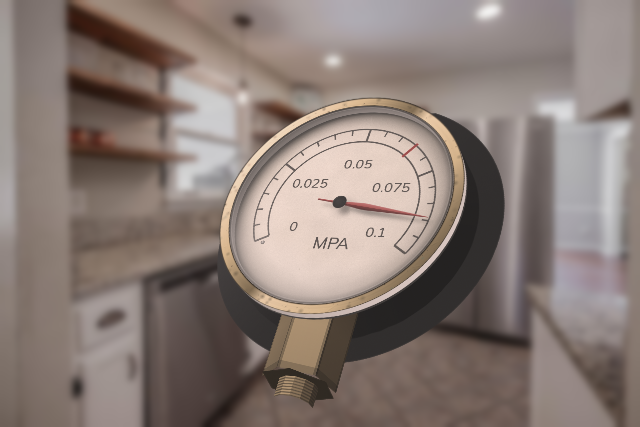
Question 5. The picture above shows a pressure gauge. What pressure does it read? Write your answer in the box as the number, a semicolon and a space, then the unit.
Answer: 0.09; MPa
